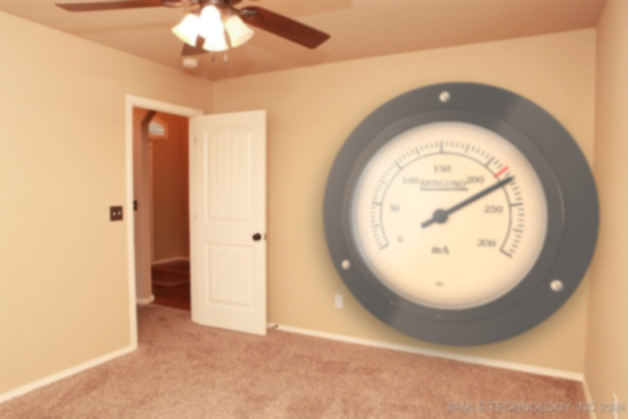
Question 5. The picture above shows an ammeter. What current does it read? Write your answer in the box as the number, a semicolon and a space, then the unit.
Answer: 225; mA
